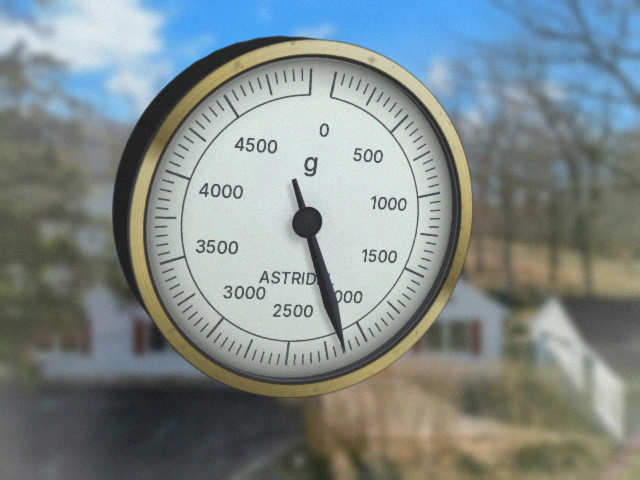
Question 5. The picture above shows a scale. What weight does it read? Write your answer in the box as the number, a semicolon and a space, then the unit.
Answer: 2150; g
